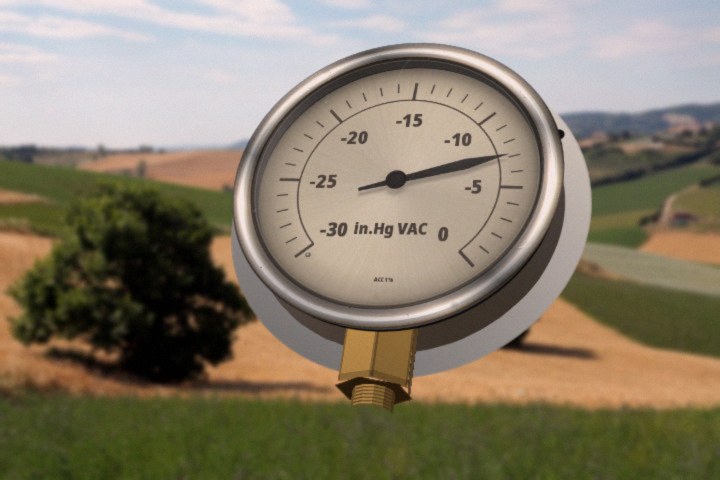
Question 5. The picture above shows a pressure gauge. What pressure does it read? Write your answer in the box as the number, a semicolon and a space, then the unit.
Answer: -7; inHg
